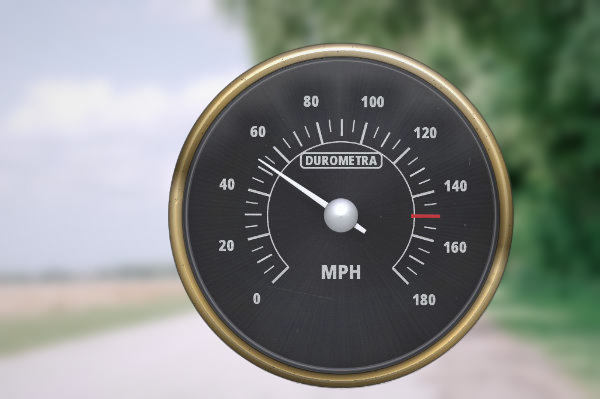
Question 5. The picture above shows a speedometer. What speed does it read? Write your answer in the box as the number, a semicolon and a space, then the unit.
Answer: 52.5; mph
